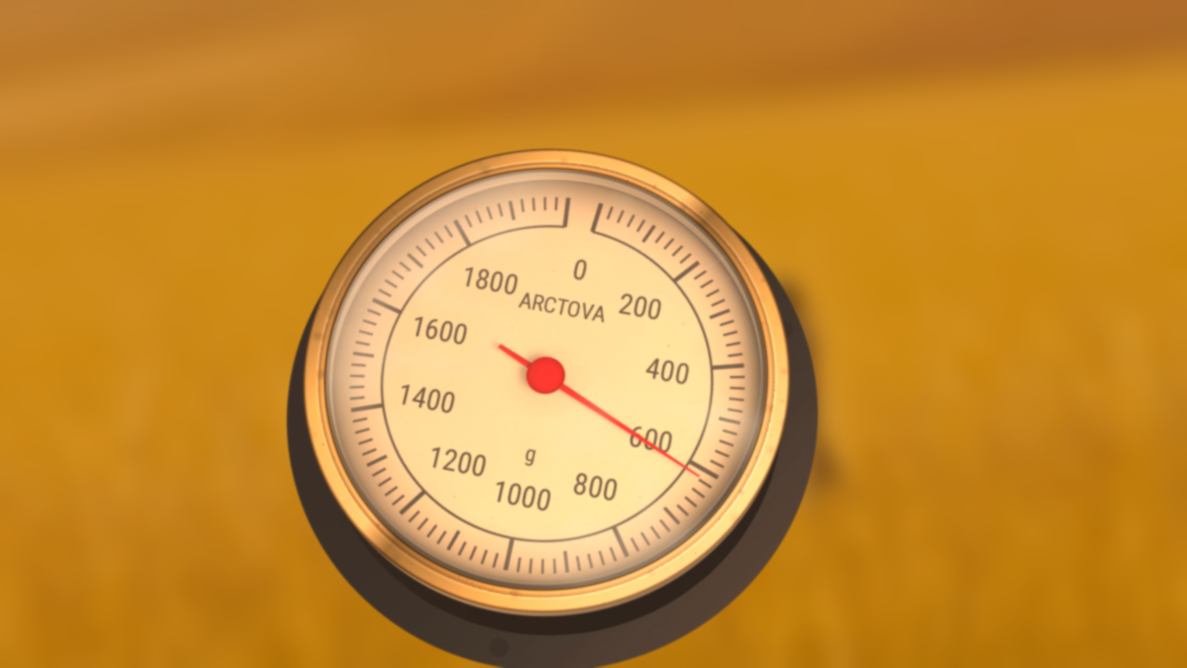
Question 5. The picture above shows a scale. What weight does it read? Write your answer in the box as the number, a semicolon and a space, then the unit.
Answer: 620; g
